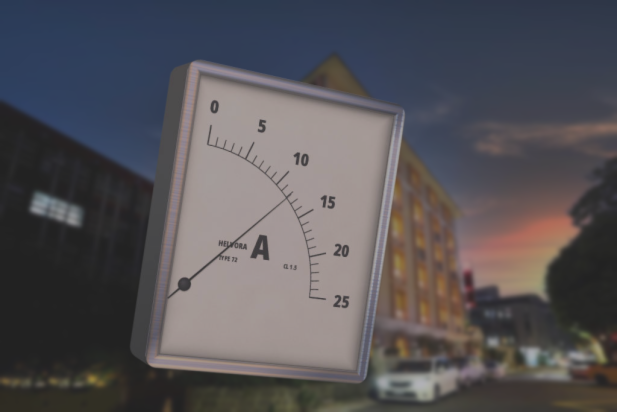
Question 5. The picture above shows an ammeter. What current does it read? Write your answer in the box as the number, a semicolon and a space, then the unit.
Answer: 12; A
